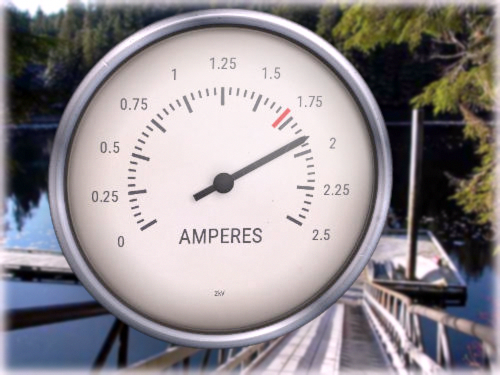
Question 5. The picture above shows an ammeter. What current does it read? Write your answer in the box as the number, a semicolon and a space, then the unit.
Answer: 1.9; A
